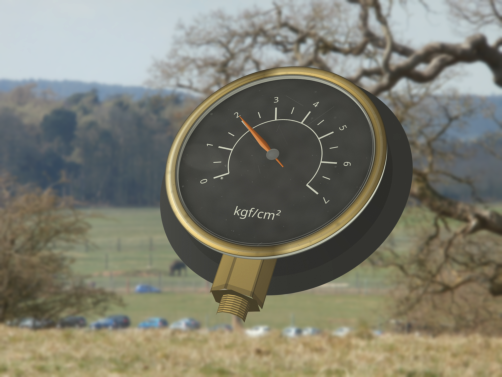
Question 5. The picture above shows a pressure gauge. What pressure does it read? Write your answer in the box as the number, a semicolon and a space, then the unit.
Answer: 2; kg/cm²
